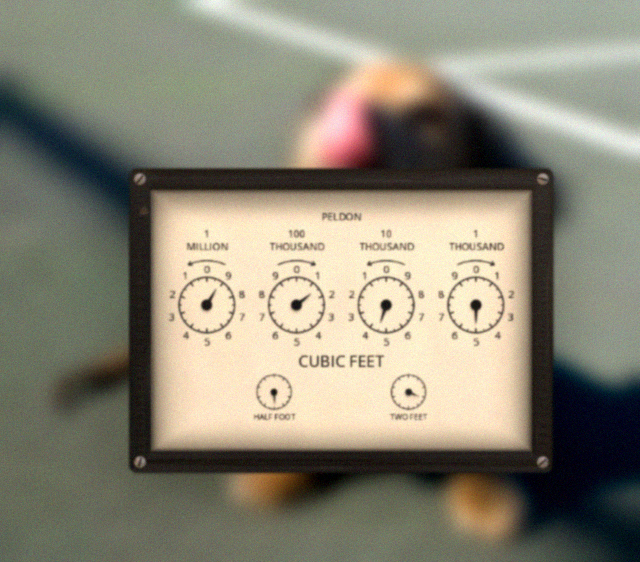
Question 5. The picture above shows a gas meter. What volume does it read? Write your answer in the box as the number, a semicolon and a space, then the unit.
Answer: 914500; ft³
